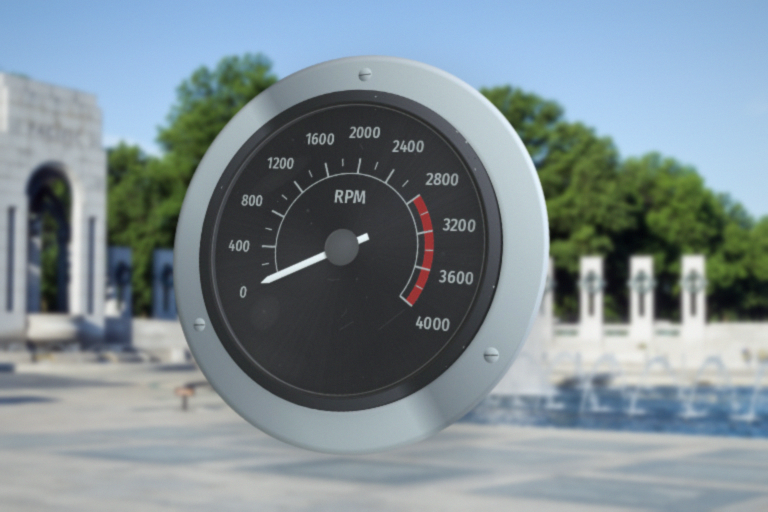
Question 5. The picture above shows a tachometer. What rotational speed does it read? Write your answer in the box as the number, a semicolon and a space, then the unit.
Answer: 0; rpm
